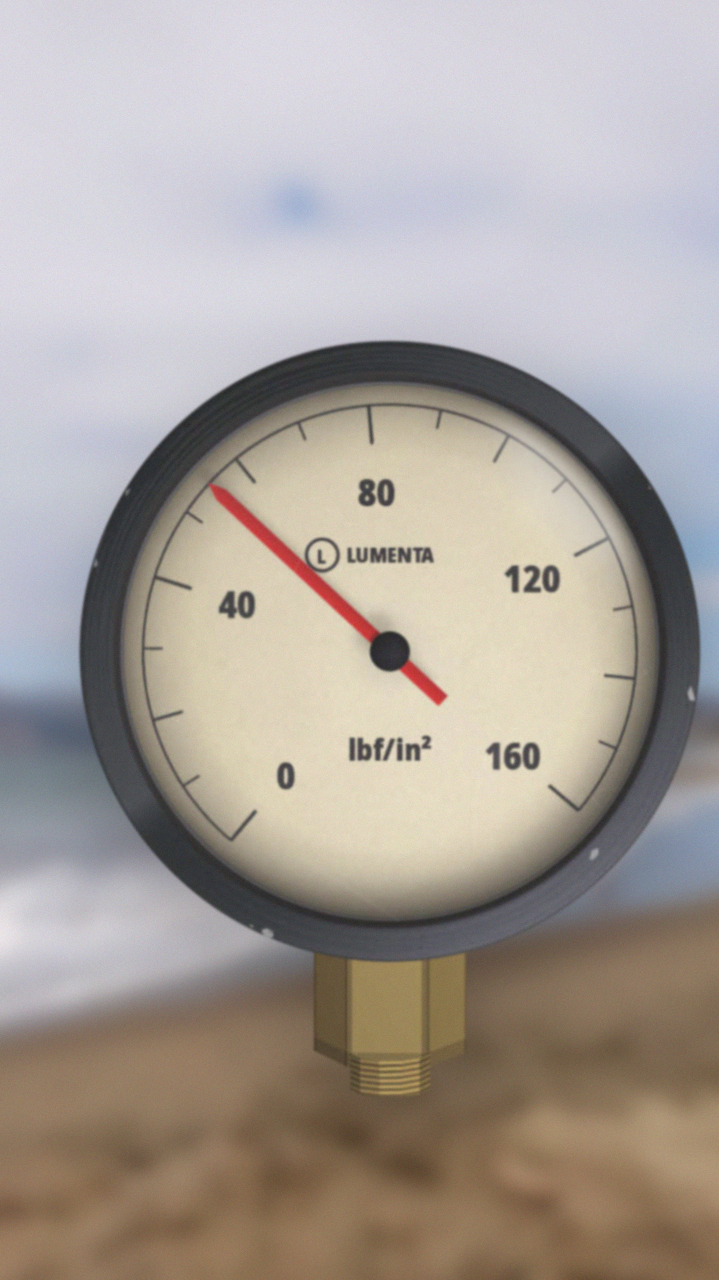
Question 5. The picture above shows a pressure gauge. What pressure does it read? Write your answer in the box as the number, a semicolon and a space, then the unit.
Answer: 55; psi
